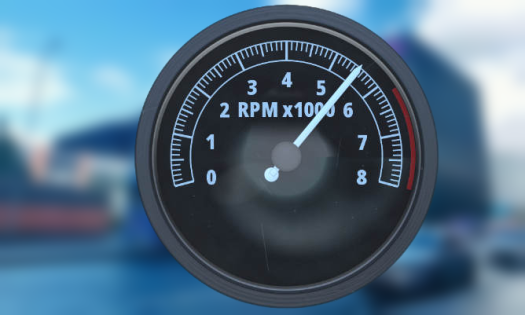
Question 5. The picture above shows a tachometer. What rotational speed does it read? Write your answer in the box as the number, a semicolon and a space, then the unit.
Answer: 5500; rpm
